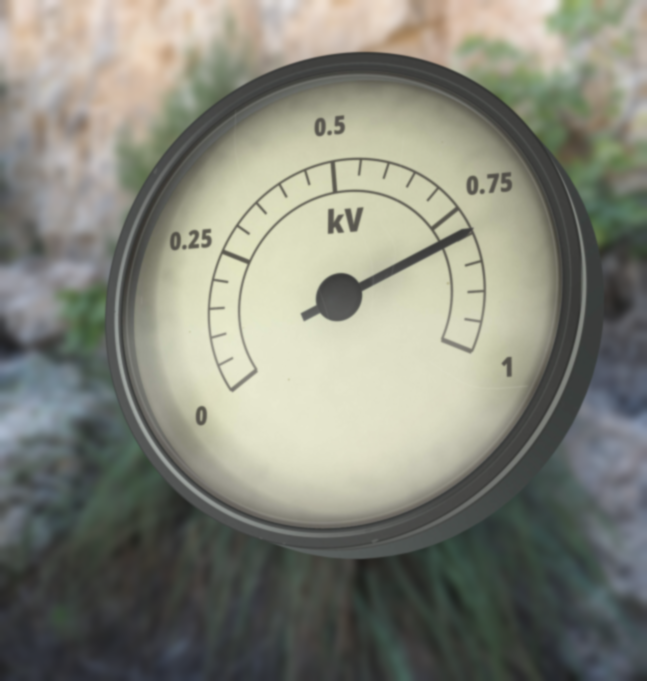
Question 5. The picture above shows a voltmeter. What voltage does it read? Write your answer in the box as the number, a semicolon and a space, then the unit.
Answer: 0.8; kV
